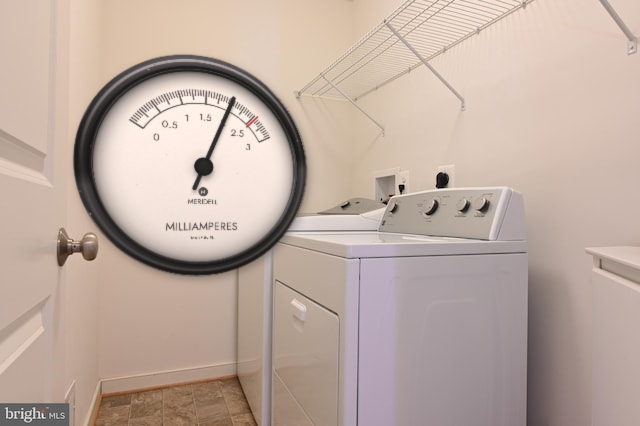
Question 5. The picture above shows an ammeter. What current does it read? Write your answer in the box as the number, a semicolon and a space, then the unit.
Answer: 2; mA
